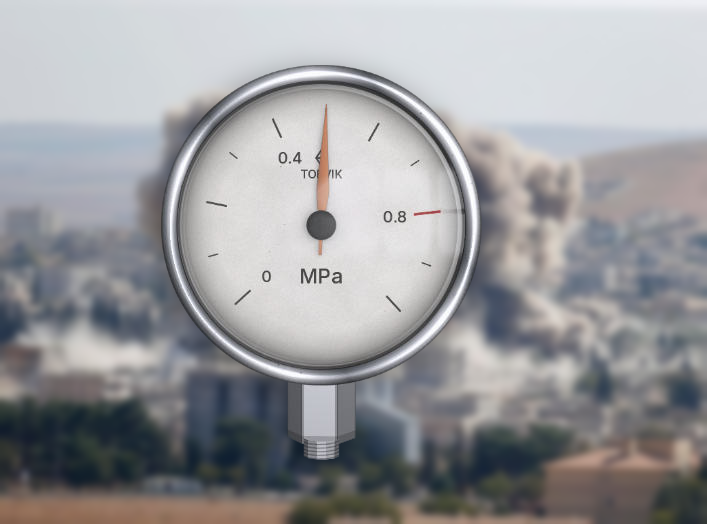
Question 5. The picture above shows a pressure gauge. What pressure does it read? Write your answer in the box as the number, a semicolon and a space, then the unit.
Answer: 0.5; MPa
